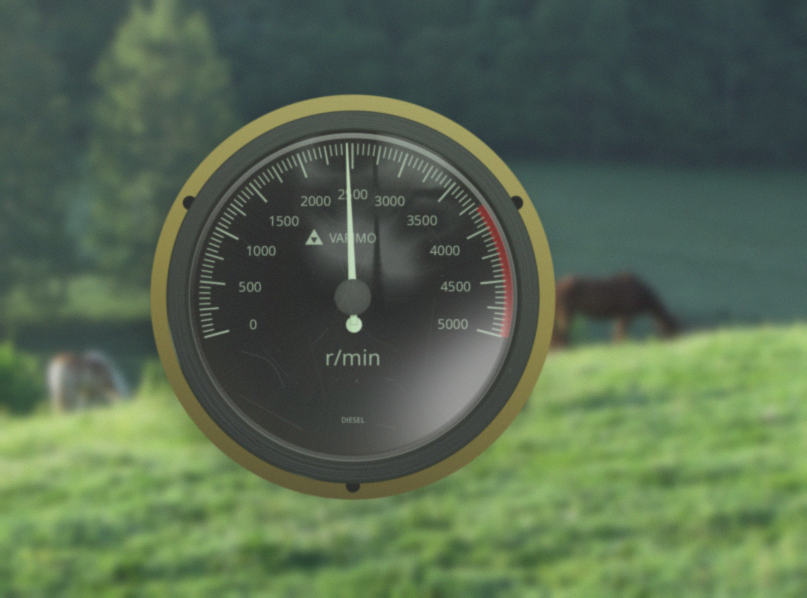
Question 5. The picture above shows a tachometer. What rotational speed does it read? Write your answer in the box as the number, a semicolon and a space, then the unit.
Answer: 2450; rpm
